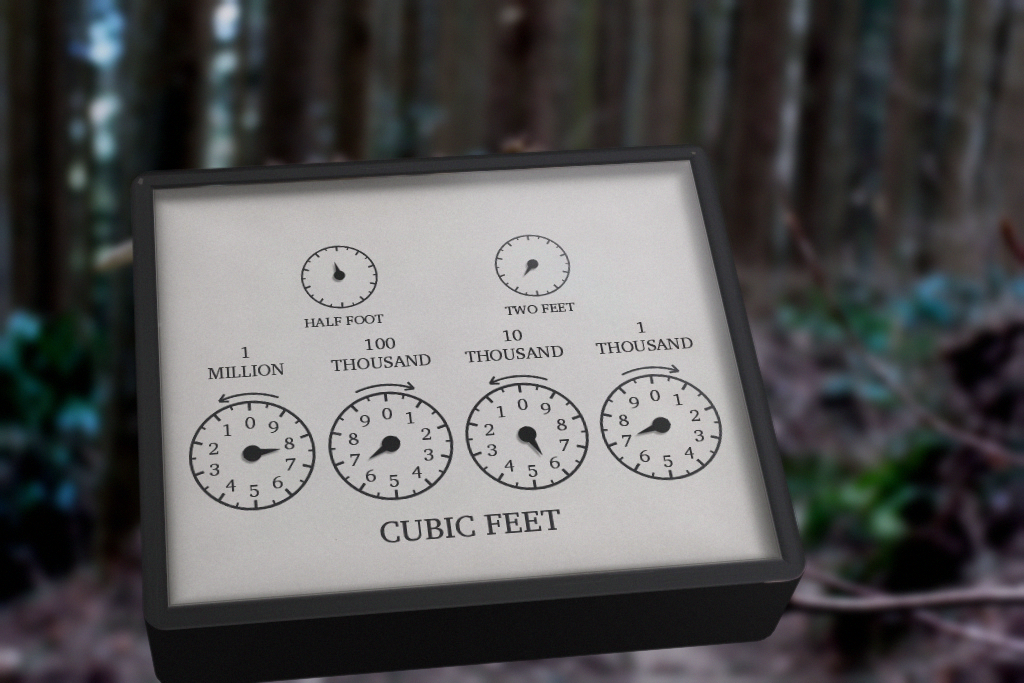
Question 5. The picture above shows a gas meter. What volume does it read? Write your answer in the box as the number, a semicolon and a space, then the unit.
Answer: 765700; ft³
